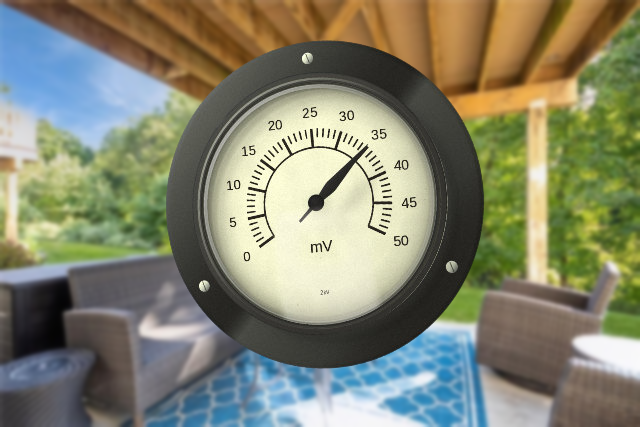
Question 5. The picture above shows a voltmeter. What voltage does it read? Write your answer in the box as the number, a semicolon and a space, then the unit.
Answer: 35; mV
